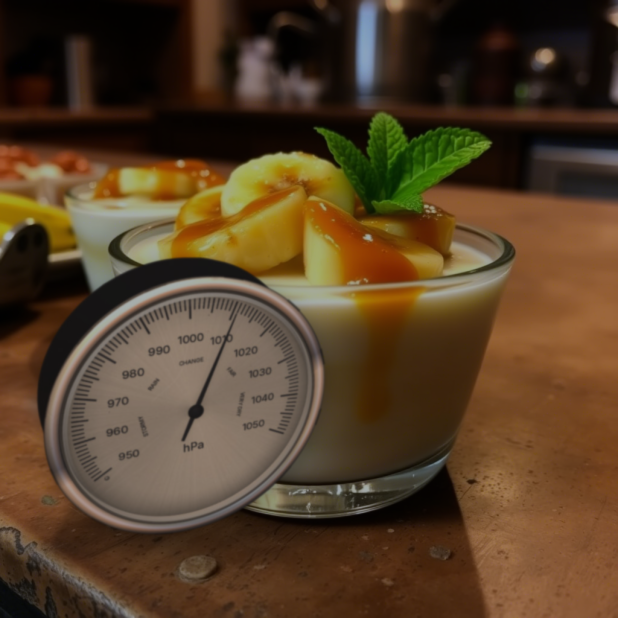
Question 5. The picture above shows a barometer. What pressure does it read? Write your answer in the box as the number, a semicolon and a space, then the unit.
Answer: 1010; hPa
